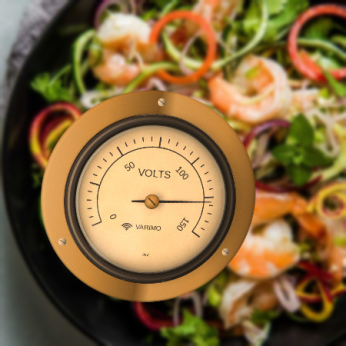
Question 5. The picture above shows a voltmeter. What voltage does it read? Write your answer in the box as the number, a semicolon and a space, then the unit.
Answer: 127.5; V
